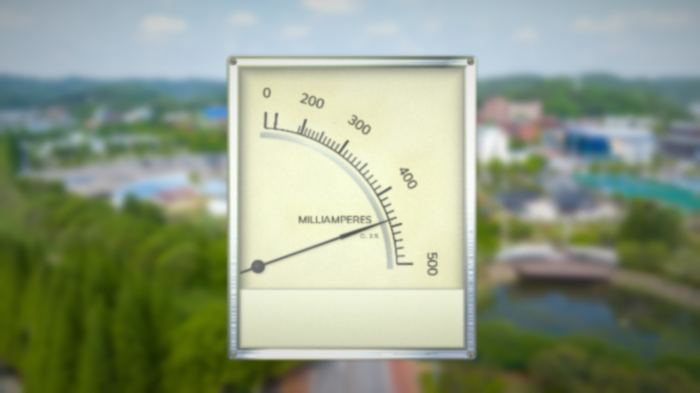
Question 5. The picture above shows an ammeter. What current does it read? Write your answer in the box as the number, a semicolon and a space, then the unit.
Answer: 440; mA
